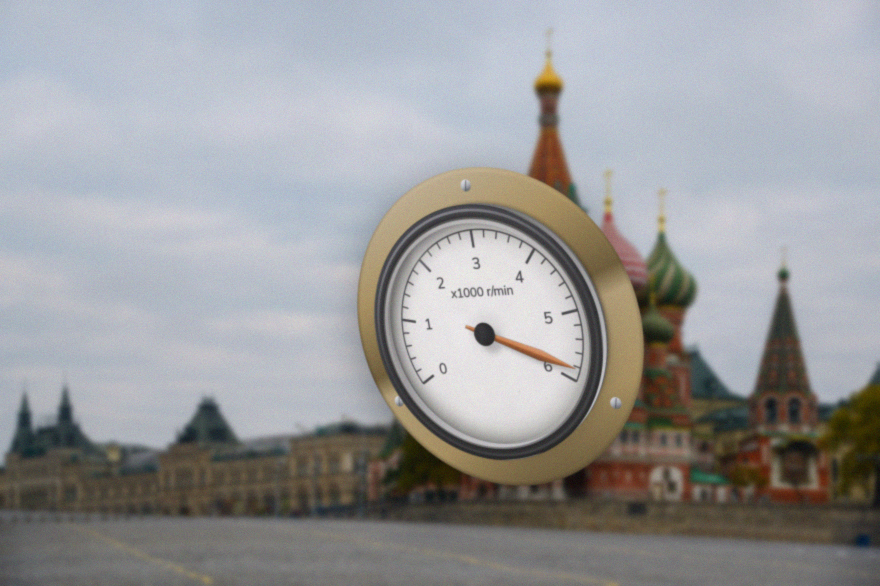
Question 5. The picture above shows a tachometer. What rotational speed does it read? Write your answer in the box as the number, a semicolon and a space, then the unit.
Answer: 5800; rpm
